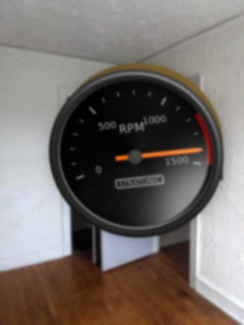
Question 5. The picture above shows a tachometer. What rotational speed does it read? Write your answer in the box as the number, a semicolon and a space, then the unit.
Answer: 1400; rpm
